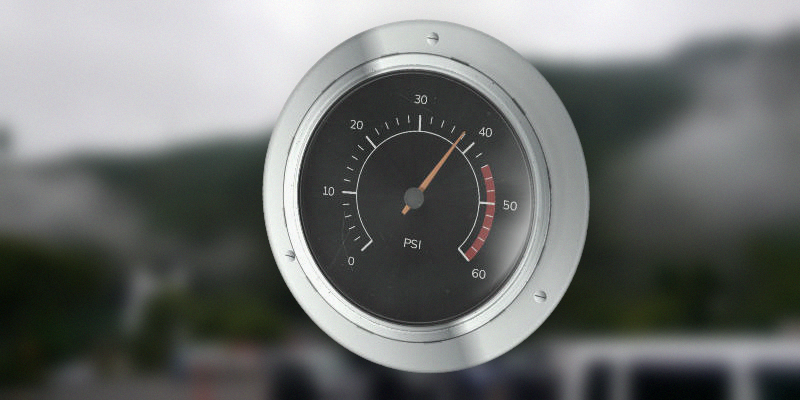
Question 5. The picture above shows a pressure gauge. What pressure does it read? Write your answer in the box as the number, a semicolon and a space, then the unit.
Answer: 38; psi
